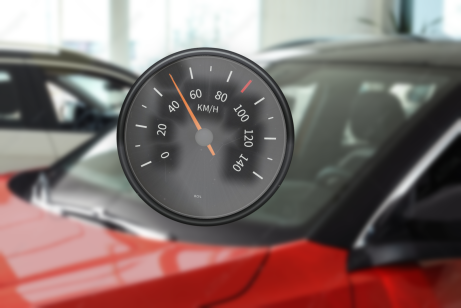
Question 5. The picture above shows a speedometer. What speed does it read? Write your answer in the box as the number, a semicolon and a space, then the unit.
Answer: 50; km/h
